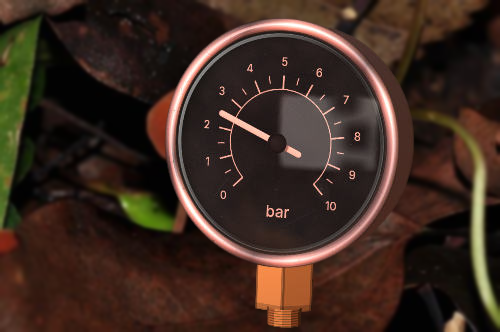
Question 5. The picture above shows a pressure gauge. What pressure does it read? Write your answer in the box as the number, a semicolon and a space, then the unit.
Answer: 2.5; bar
